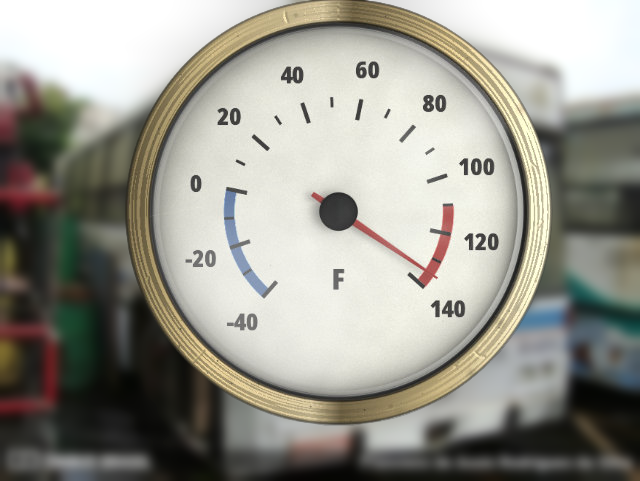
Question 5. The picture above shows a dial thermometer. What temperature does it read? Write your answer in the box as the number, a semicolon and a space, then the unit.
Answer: 135; °F
